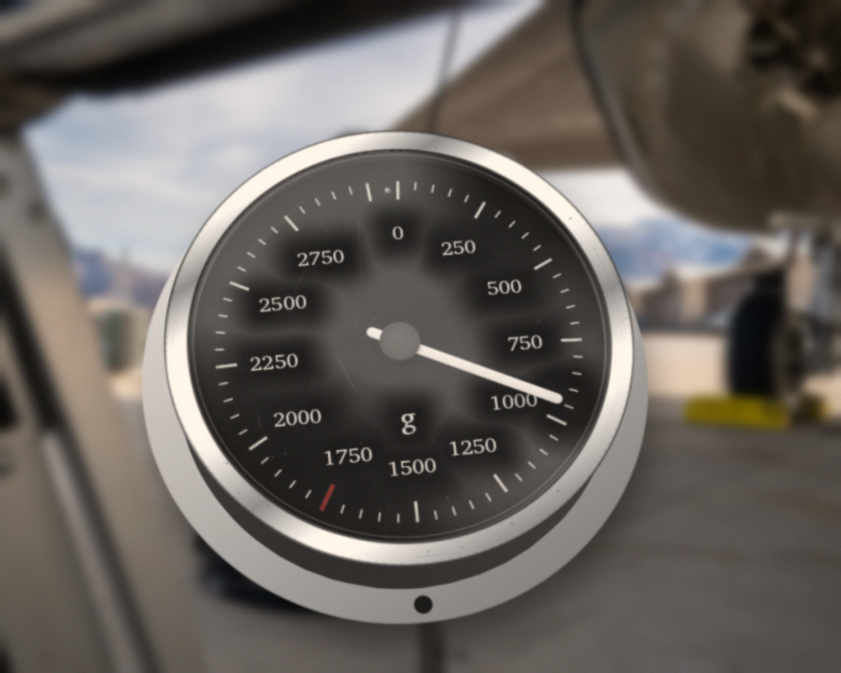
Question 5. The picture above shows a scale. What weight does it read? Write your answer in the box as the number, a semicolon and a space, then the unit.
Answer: 950; g
